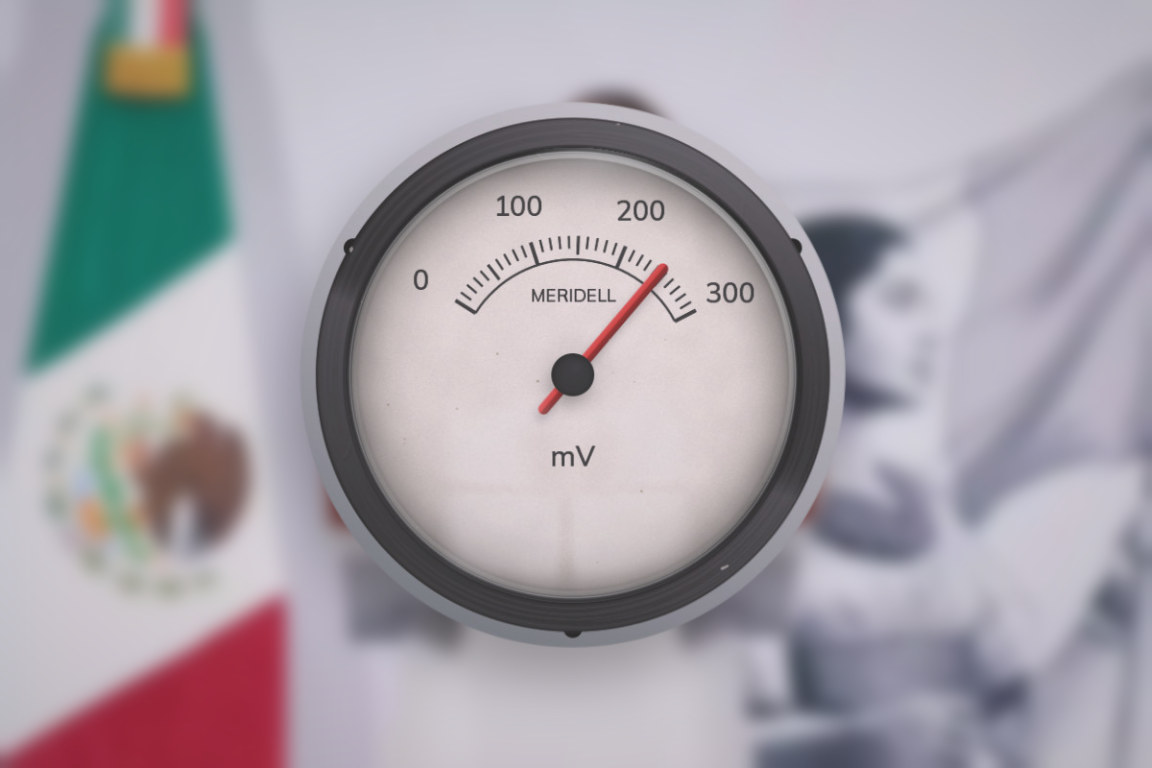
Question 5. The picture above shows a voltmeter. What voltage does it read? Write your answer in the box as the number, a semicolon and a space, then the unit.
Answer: 245; mV
